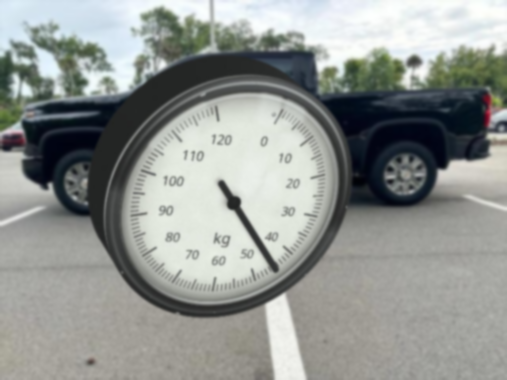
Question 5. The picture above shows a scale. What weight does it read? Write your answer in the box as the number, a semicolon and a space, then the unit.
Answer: 45; kg
